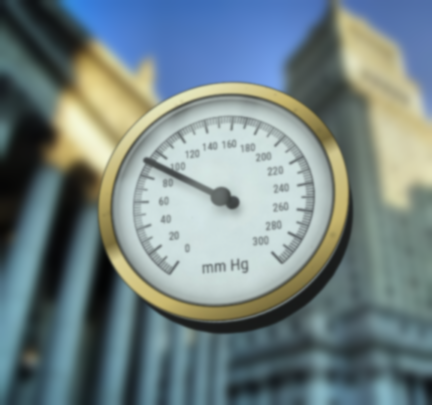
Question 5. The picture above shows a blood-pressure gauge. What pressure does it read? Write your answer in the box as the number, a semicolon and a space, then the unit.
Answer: 90; mmHg
